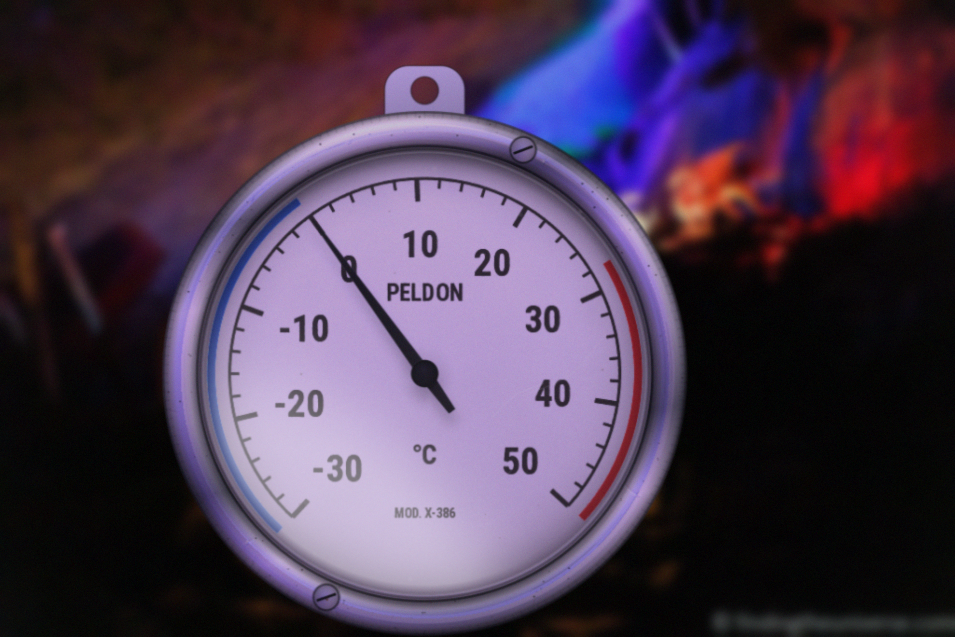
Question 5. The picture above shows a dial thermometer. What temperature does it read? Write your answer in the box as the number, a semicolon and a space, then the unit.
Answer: 0; °C
